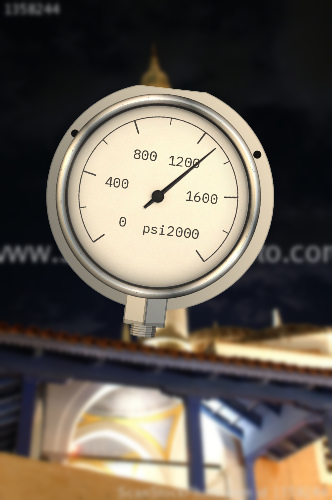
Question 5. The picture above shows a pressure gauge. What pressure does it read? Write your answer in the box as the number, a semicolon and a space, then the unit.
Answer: 1300; psi
